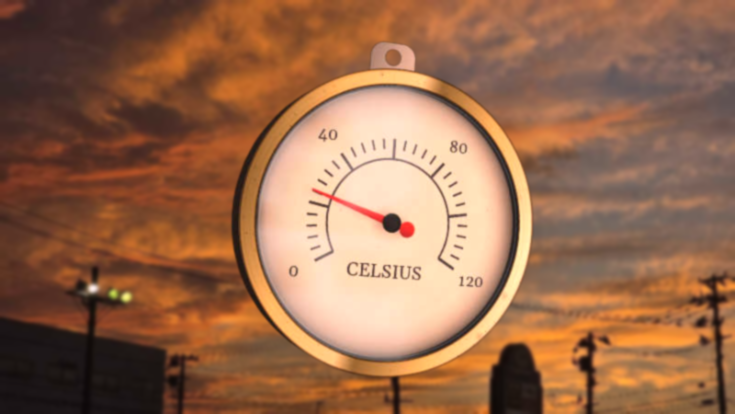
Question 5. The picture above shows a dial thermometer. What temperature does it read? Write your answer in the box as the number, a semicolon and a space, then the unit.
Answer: 24; °C
